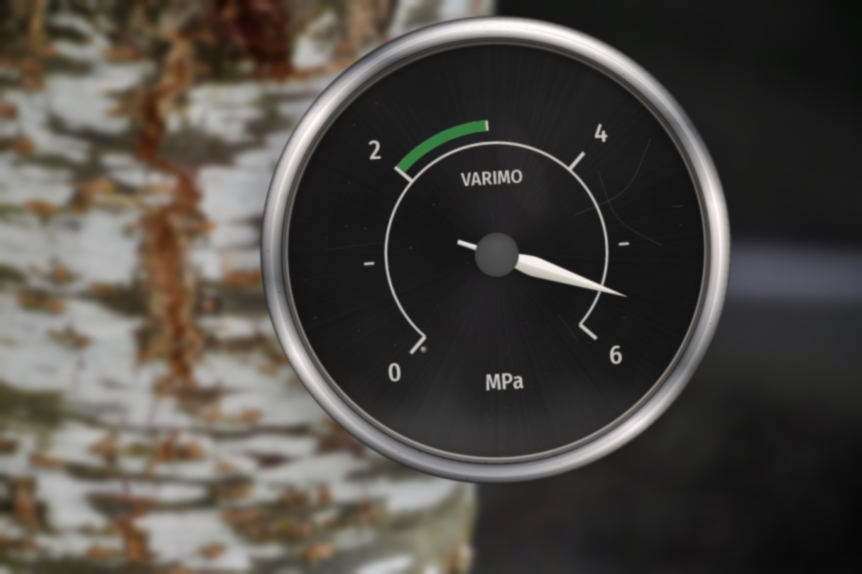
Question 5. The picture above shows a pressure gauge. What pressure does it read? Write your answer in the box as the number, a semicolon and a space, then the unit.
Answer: 5.5; MPa
